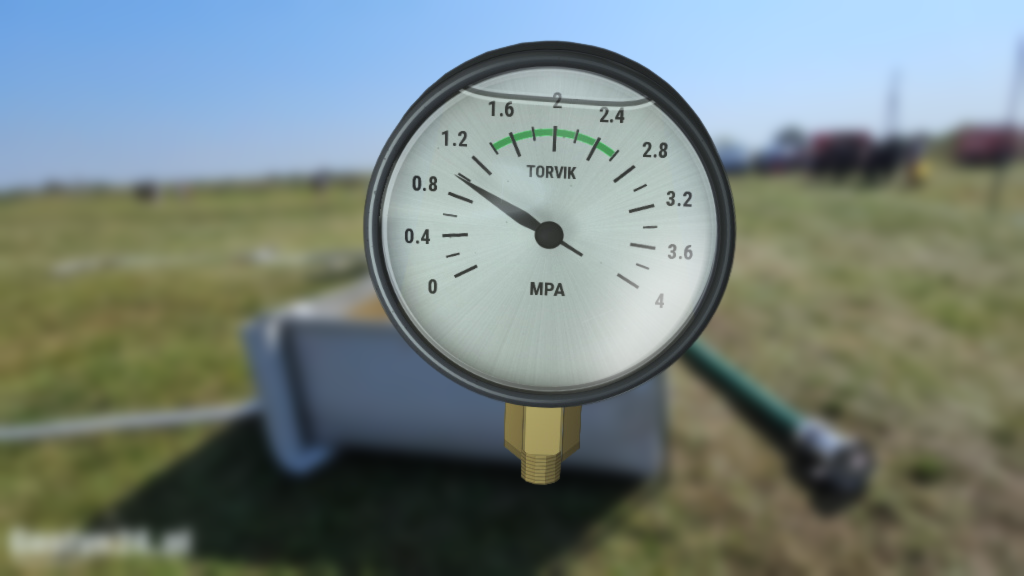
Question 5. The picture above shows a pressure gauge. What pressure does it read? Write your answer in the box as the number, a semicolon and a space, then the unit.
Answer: 1; MPa
